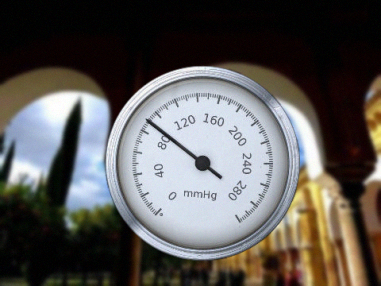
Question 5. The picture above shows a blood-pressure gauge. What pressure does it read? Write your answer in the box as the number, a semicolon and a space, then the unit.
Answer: 90; mmHg
